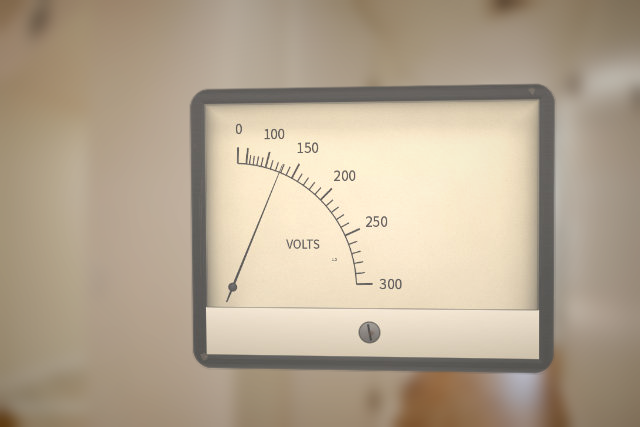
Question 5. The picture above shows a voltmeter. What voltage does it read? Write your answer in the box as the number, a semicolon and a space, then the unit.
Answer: 130; V
